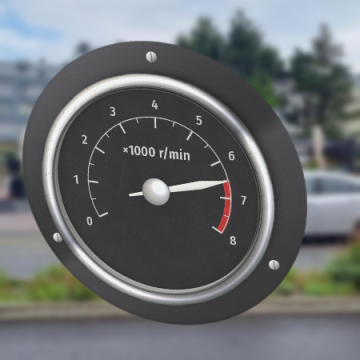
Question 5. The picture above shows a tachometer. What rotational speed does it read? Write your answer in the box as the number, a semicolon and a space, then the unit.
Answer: 6500; rpm
